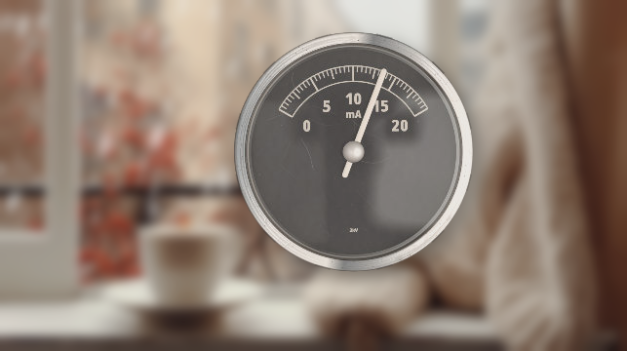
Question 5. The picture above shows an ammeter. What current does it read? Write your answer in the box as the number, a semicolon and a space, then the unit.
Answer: 13.5; mA
